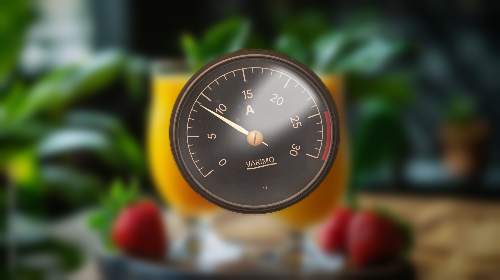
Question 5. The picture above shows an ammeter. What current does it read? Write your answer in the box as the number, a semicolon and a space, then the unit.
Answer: 9; A
